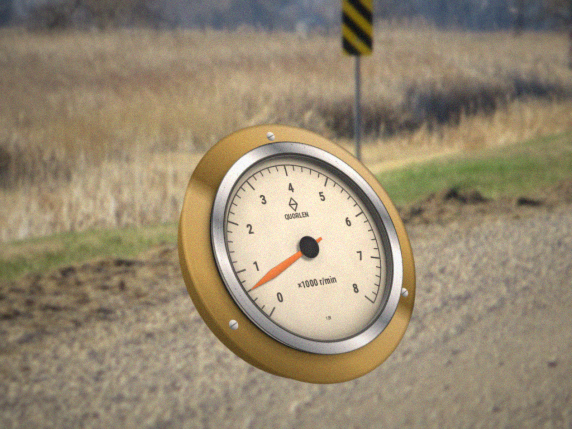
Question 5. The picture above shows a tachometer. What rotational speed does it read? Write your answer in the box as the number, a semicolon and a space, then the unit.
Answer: 600; rpm
